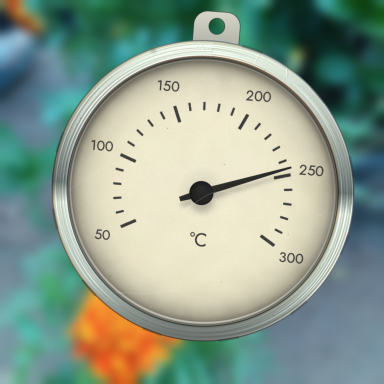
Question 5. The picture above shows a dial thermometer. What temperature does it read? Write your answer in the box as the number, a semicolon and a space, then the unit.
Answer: 245; °C
